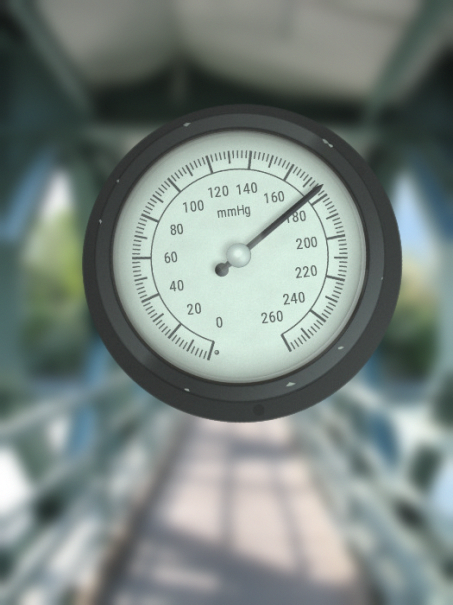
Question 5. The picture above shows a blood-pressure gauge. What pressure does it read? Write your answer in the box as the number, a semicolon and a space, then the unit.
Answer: 176; mmHg
